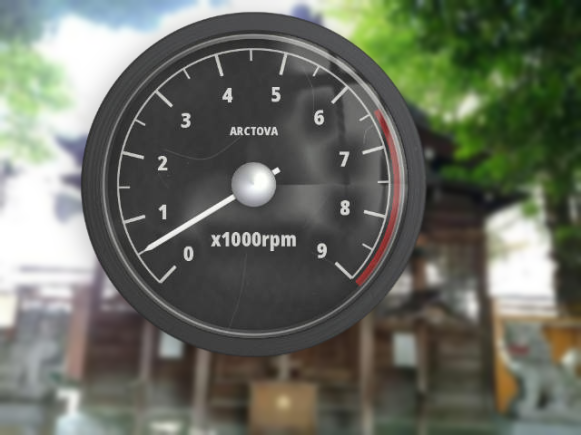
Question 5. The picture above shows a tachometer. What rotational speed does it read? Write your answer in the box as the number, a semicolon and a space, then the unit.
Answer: 500; rpm
